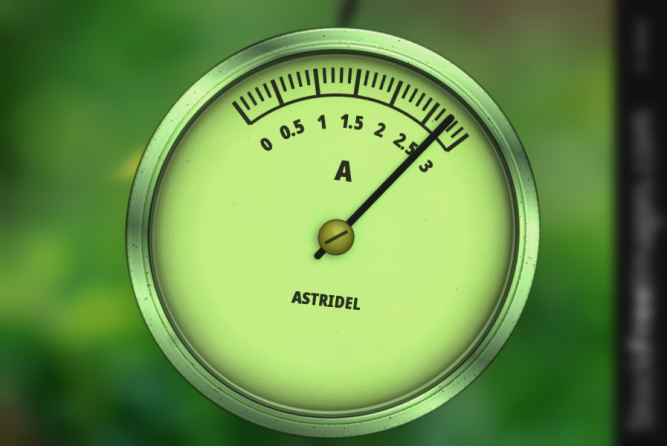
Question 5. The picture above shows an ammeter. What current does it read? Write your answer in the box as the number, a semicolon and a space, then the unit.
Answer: 2.7; A
